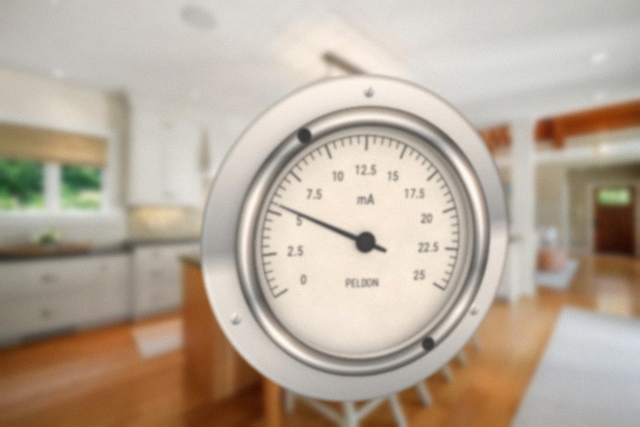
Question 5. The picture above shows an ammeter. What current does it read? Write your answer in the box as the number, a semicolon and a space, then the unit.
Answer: 5.5; mA
